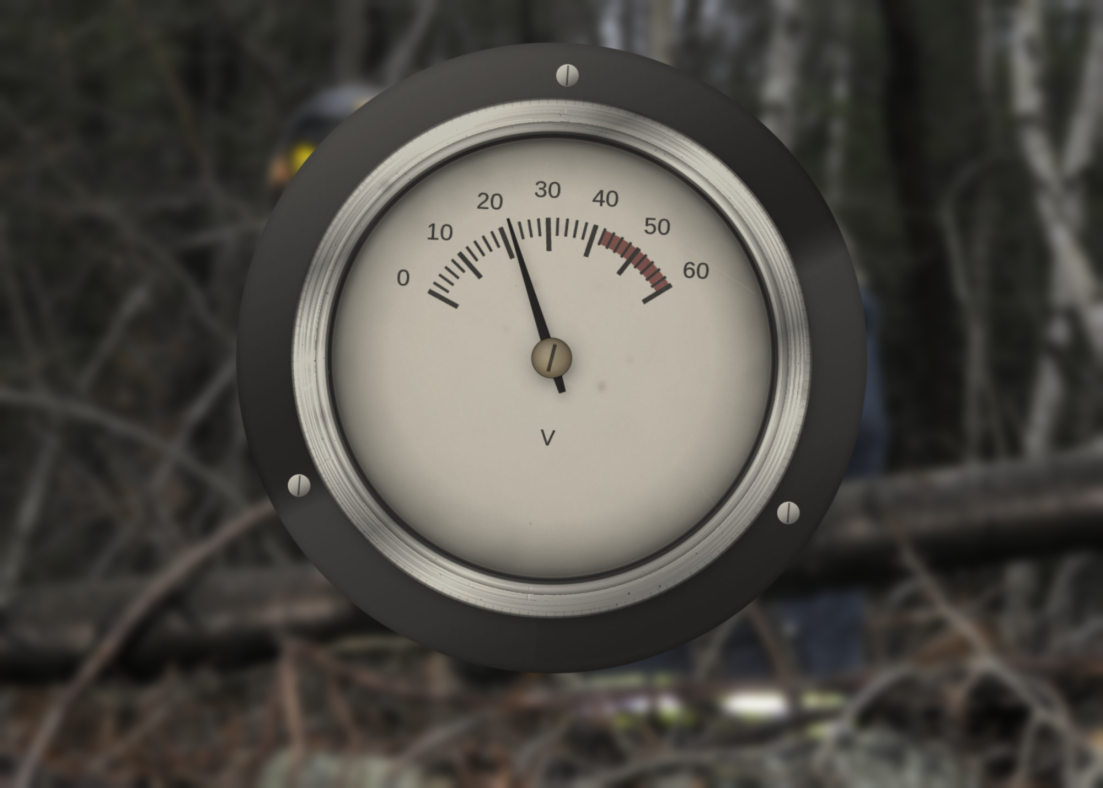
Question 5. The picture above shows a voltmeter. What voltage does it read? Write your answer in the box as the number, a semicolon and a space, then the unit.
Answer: 22; V
